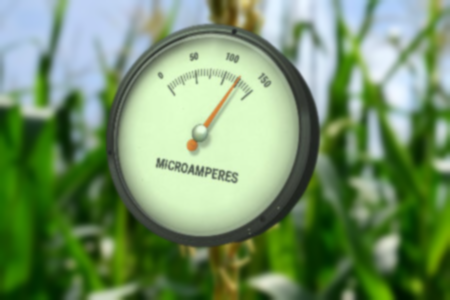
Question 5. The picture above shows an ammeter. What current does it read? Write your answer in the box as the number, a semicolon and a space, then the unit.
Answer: 125; µA
